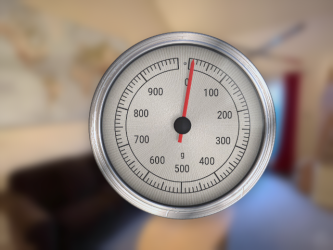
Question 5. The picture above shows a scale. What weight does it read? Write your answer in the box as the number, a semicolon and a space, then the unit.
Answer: 10; g
